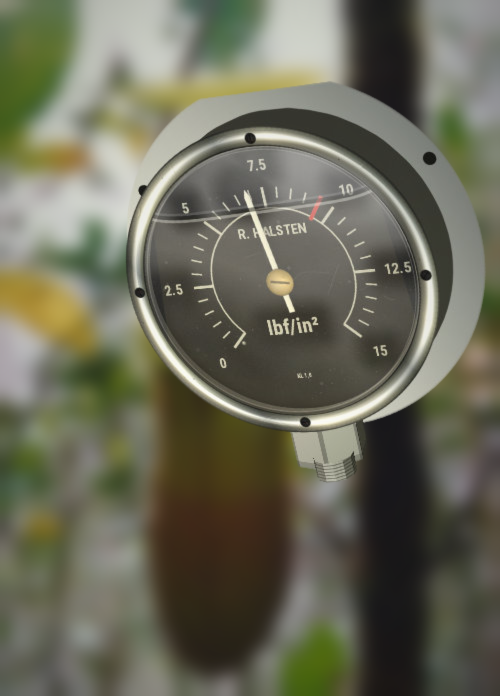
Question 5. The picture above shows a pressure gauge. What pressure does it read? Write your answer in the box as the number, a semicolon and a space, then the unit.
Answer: 7; psi
